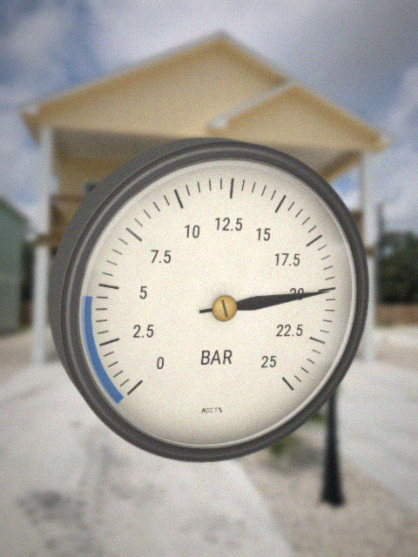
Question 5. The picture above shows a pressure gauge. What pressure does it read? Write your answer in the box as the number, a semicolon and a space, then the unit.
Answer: 20; bar
